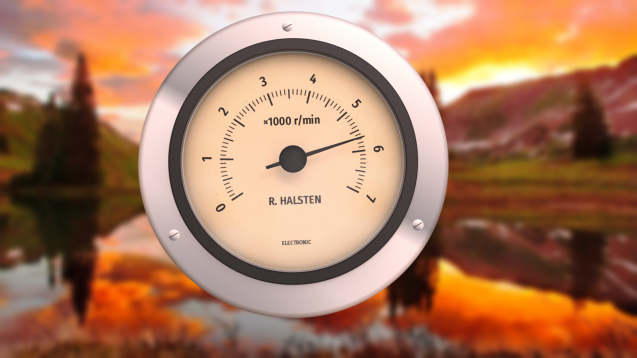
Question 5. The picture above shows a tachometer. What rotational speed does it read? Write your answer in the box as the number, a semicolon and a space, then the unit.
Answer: 5700; rpm
